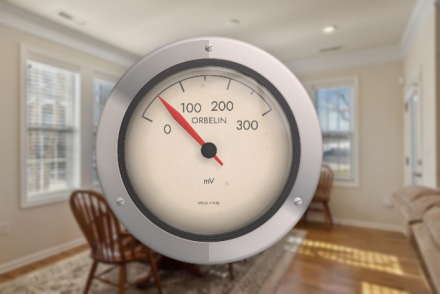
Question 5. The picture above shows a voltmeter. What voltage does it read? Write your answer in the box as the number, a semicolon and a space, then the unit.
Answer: 50; mV
